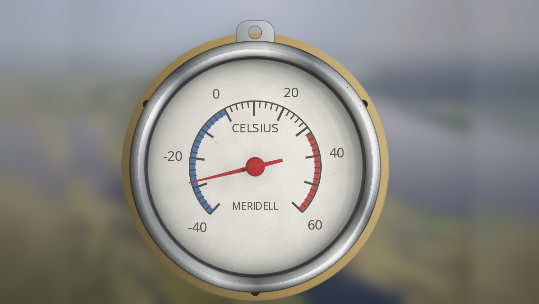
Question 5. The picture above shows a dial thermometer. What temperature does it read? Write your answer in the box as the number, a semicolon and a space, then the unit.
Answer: -28; °C
